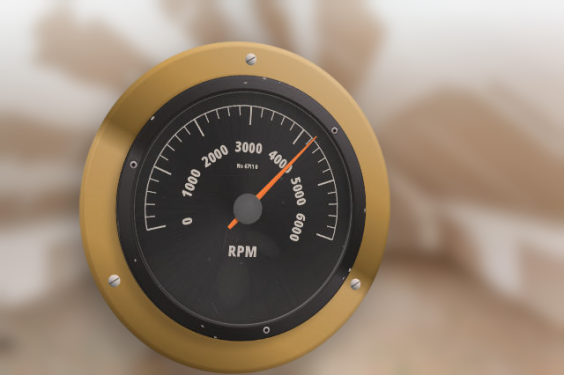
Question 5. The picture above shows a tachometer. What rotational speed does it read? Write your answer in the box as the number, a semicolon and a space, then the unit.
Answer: 4200; rpm
